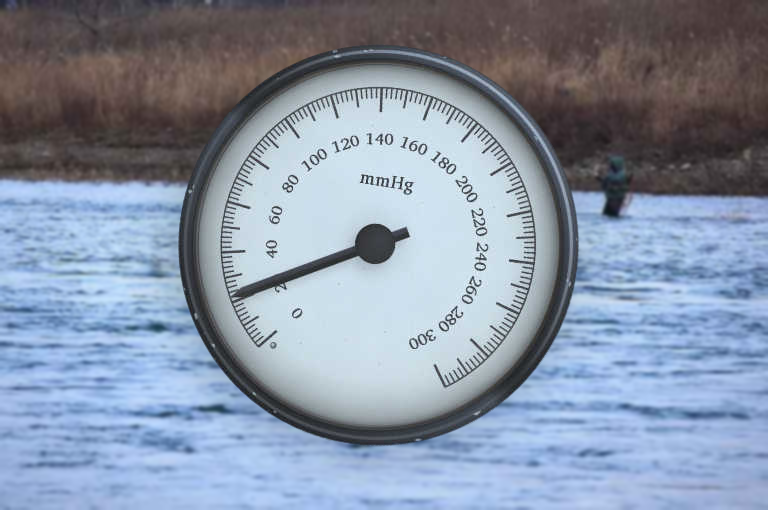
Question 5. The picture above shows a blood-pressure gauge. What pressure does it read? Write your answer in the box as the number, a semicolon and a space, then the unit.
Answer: 22; mmHg
